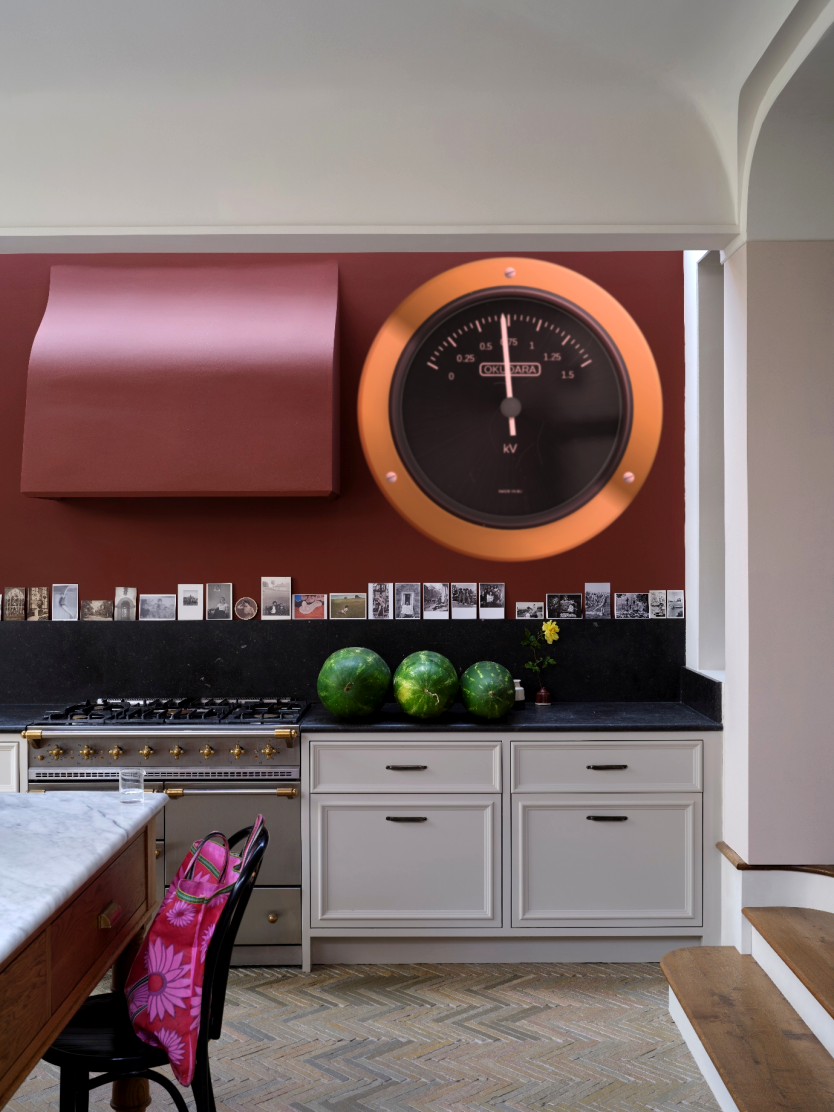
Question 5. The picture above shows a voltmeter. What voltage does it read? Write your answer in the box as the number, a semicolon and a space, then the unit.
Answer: 0.7; kV
